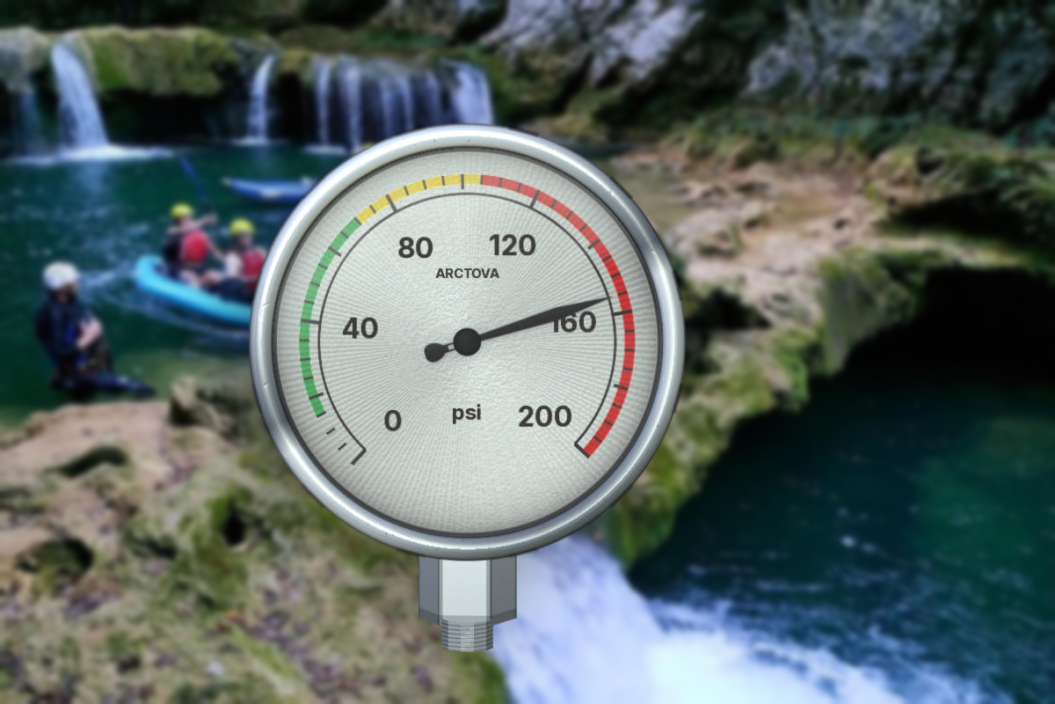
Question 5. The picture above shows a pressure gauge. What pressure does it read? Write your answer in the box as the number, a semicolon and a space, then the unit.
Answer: 155; psi
